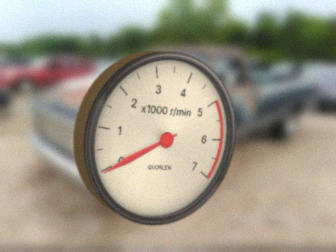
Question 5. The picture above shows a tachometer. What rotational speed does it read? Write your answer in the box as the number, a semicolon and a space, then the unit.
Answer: 0; rpm
